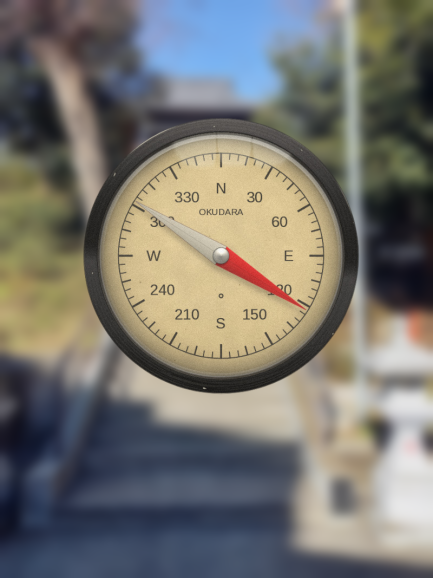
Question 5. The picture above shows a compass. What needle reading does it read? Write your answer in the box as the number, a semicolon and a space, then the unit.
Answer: 122.5; °
